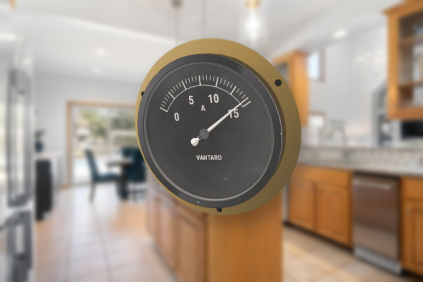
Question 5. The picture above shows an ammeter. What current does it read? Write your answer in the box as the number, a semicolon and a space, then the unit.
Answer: 14.5; A
